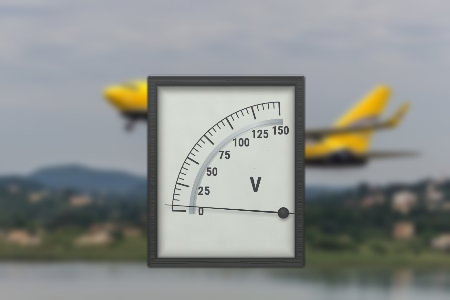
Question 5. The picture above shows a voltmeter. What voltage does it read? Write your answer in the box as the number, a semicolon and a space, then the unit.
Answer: 5; V
